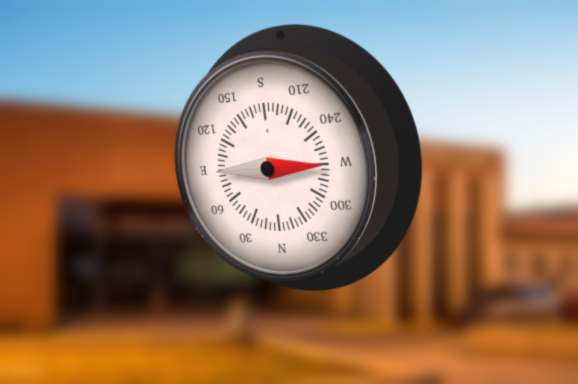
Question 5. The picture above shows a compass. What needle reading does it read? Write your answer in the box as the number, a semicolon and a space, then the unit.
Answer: 270; °
